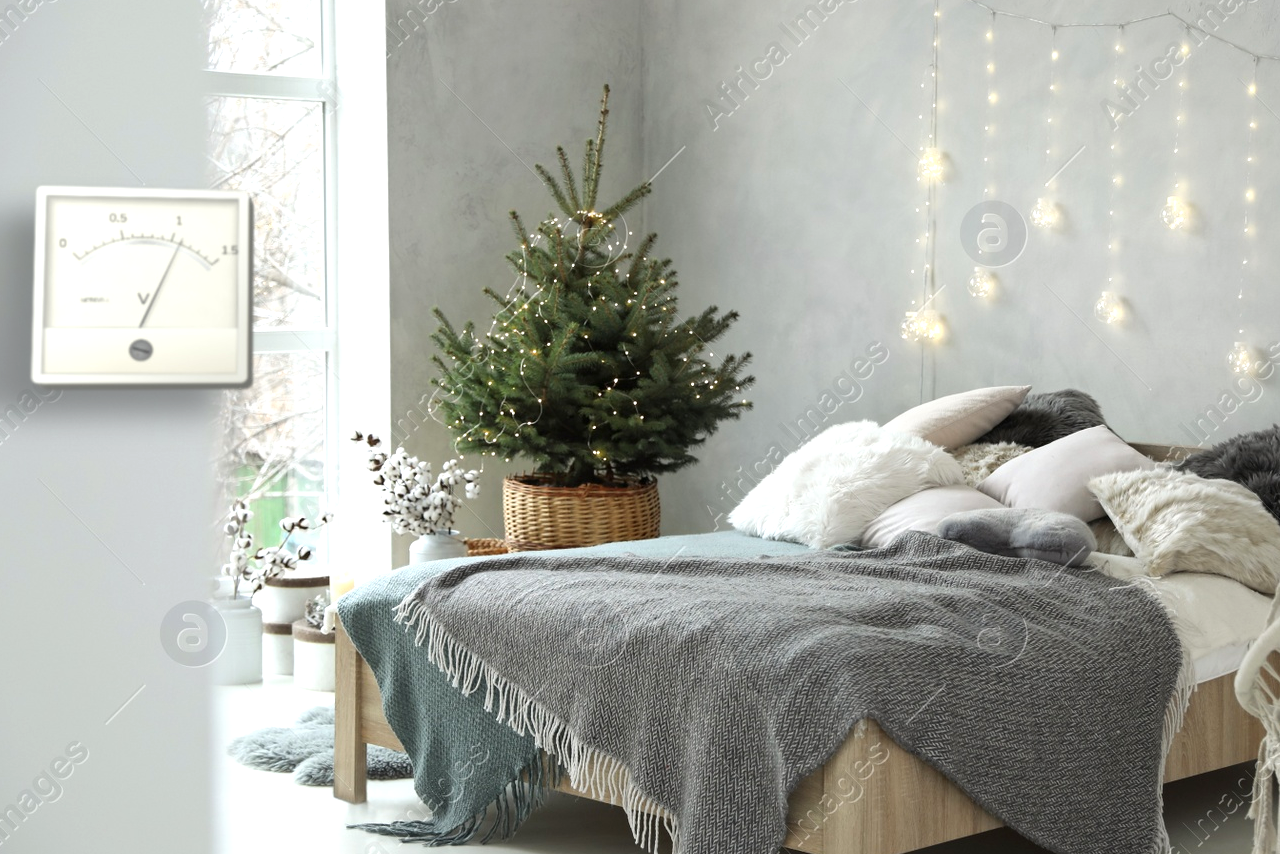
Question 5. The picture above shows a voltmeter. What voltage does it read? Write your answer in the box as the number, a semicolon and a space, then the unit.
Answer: 1.1; V
